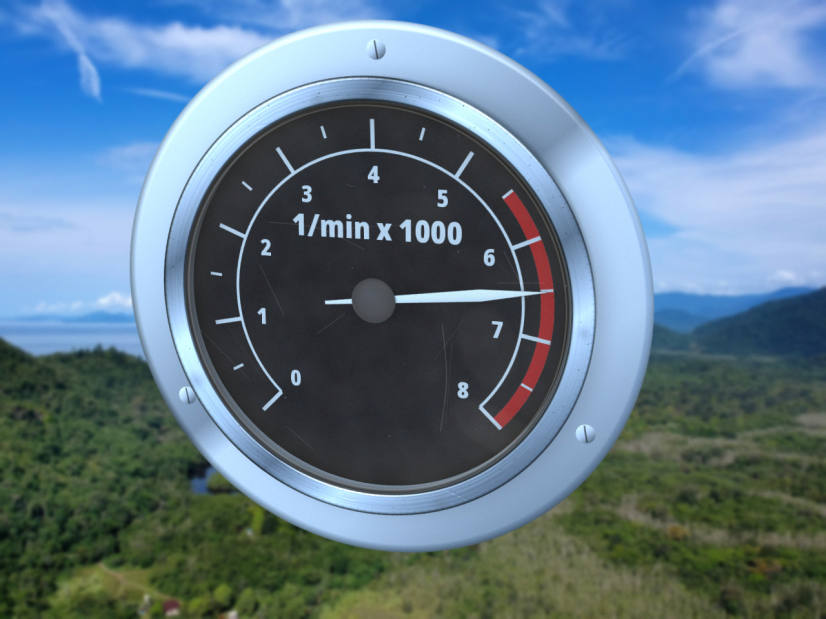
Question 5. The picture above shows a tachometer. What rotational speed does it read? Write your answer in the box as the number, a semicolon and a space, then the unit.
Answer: 6500; rpm
